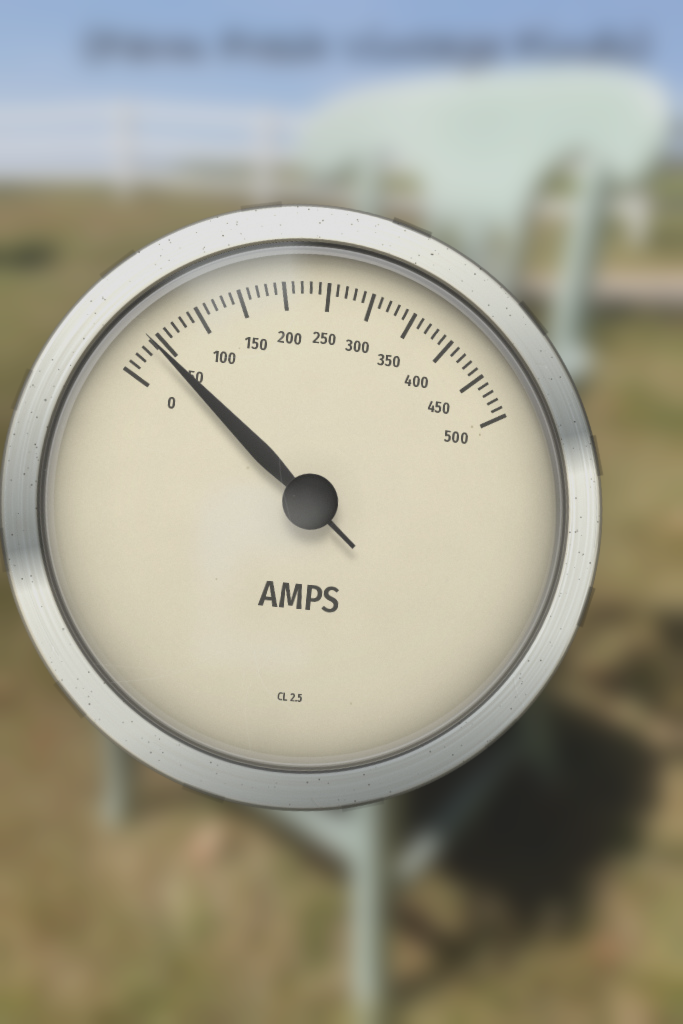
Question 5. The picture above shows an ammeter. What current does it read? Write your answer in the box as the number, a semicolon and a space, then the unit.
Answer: 40; A
